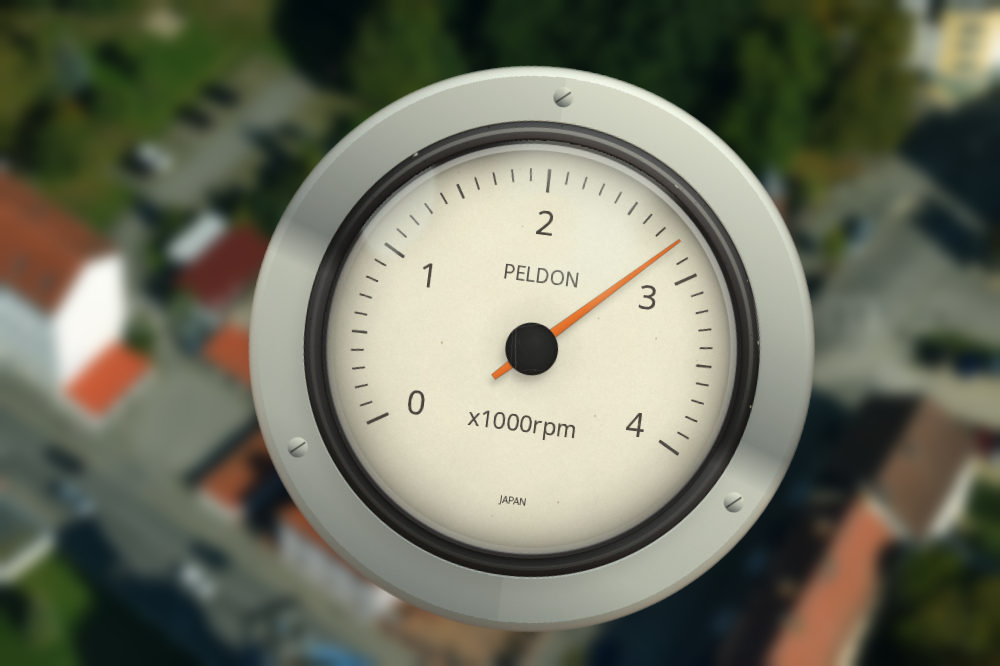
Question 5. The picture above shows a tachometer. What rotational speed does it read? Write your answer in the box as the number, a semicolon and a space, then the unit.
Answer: 2800; rpm
